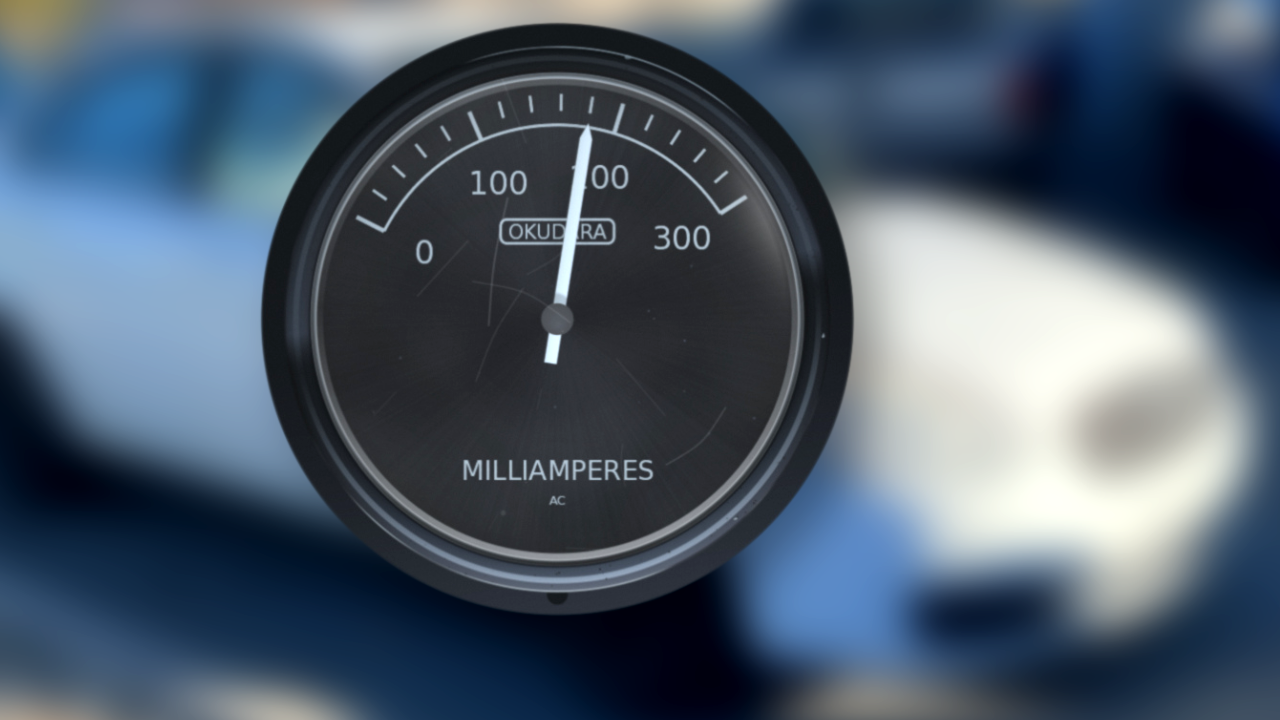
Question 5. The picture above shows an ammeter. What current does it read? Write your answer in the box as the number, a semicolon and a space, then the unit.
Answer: 180; mA
